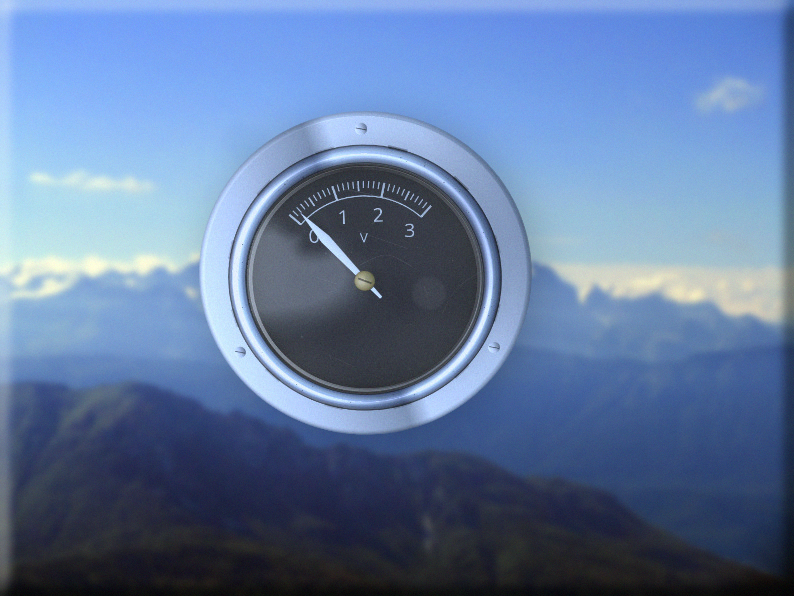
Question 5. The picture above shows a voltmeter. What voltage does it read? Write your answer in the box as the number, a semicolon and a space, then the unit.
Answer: 0.2; V
